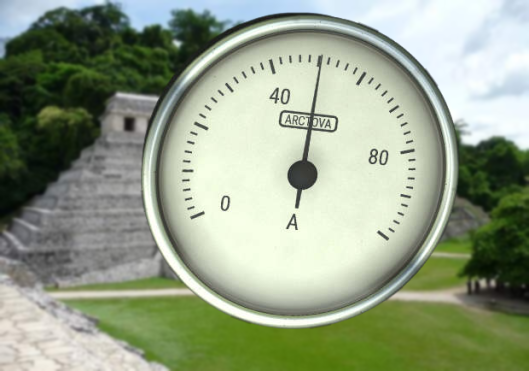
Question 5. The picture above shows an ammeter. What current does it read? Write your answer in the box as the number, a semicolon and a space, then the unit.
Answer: 50; A
